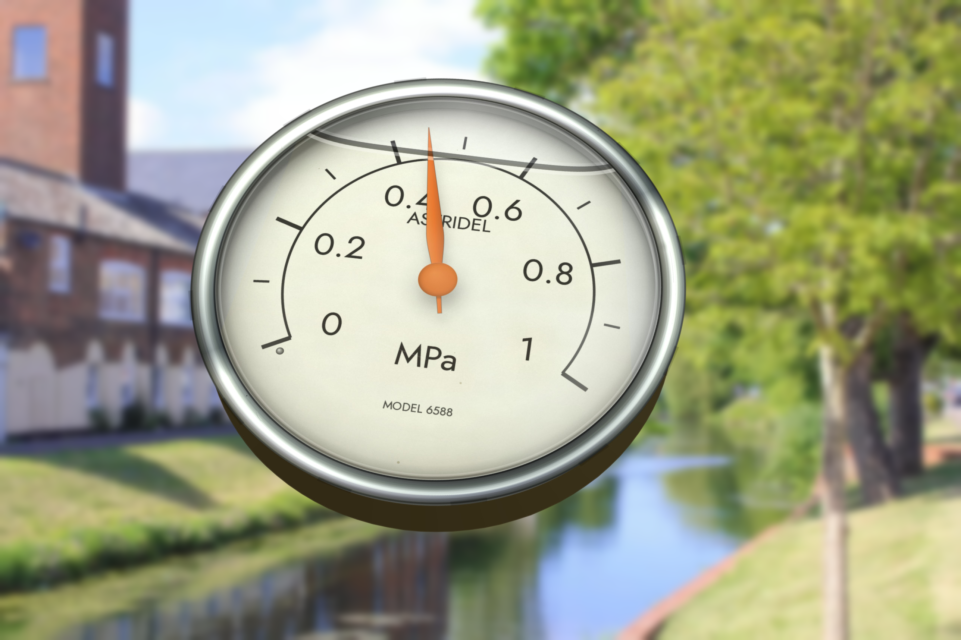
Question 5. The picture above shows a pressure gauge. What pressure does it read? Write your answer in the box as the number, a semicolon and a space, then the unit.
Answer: 0.45; MPa
